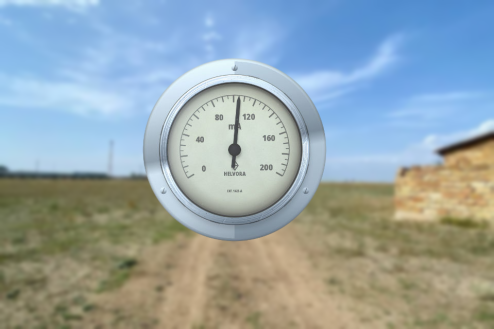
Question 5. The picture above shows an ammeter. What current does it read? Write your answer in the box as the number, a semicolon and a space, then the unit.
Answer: 105; mA
